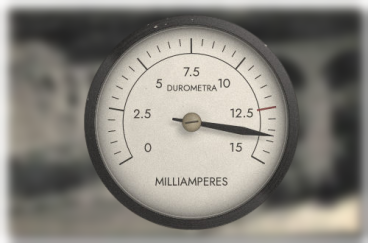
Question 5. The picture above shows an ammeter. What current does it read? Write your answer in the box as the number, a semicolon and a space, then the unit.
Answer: 13.75; mA
